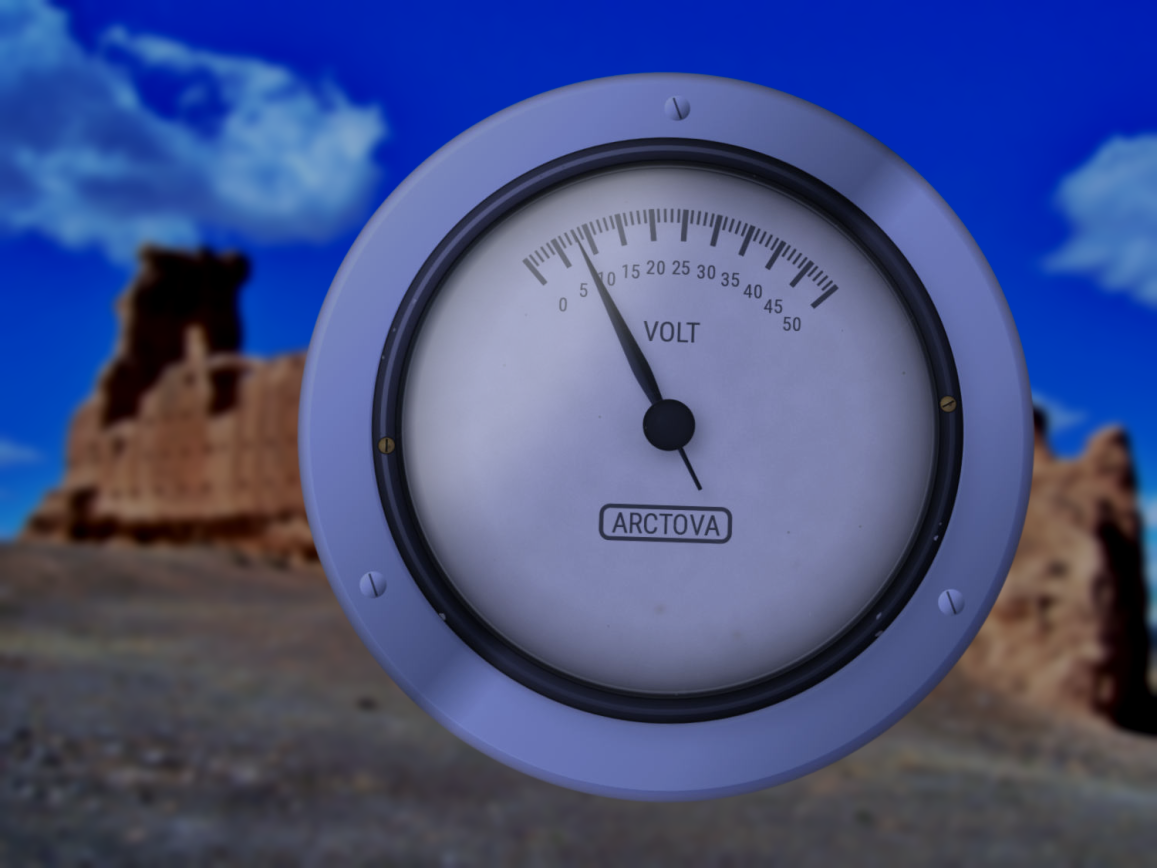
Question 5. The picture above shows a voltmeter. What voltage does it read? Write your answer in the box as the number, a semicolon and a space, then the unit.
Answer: 8; V
